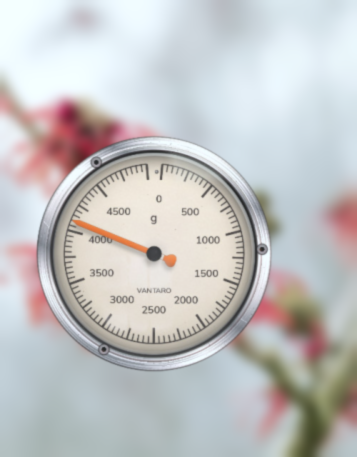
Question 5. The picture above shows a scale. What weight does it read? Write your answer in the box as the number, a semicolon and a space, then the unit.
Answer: 4100; g
